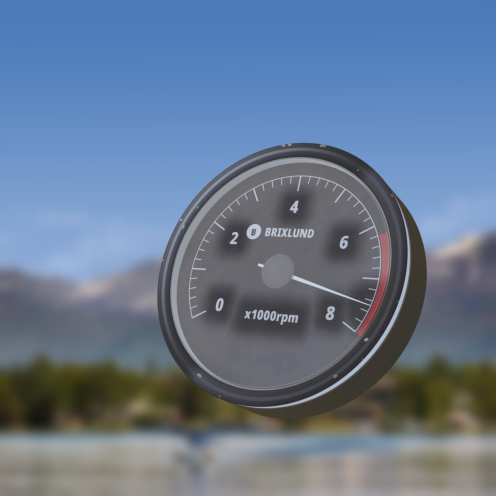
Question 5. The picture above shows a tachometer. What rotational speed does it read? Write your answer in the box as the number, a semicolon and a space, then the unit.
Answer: 7500; rpm
